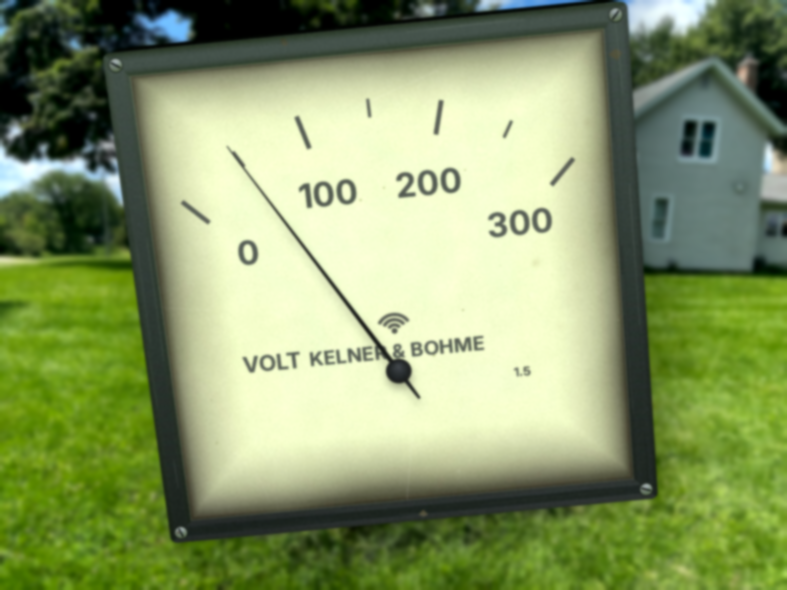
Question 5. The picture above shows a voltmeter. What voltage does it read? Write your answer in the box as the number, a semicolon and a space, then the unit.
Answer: 50; V
